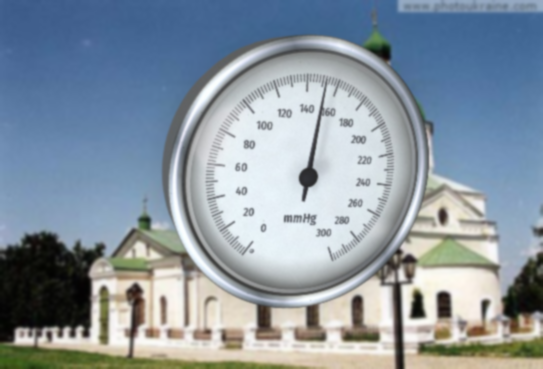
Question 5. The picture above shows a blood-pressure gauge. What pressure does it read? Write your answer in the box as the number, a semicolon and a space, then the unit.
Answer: 150; mmHg
